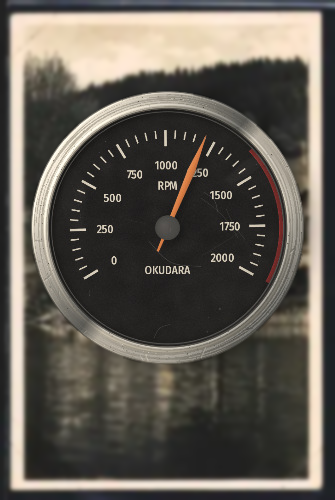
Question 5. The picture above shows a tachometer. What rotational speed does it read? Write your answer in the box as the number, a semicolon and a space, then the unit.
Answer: 1200; rpm
